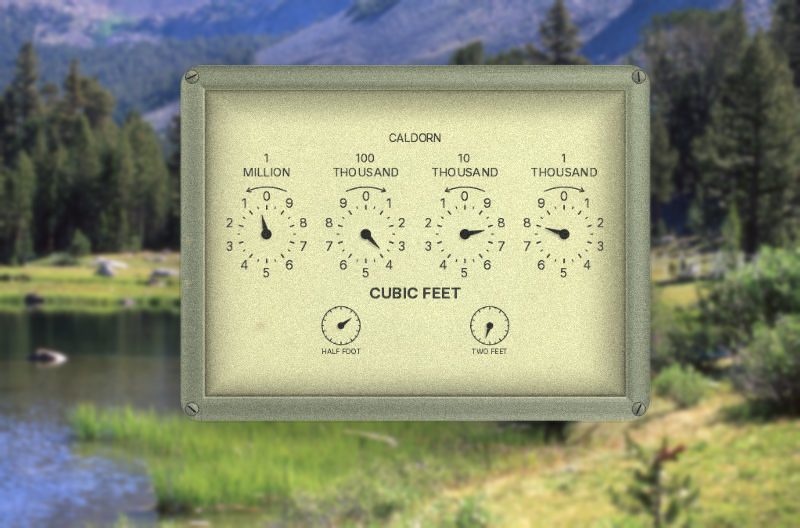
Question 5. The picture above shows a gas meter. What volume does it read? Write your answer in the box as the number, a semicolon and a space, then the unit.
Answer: 37800; ft³
